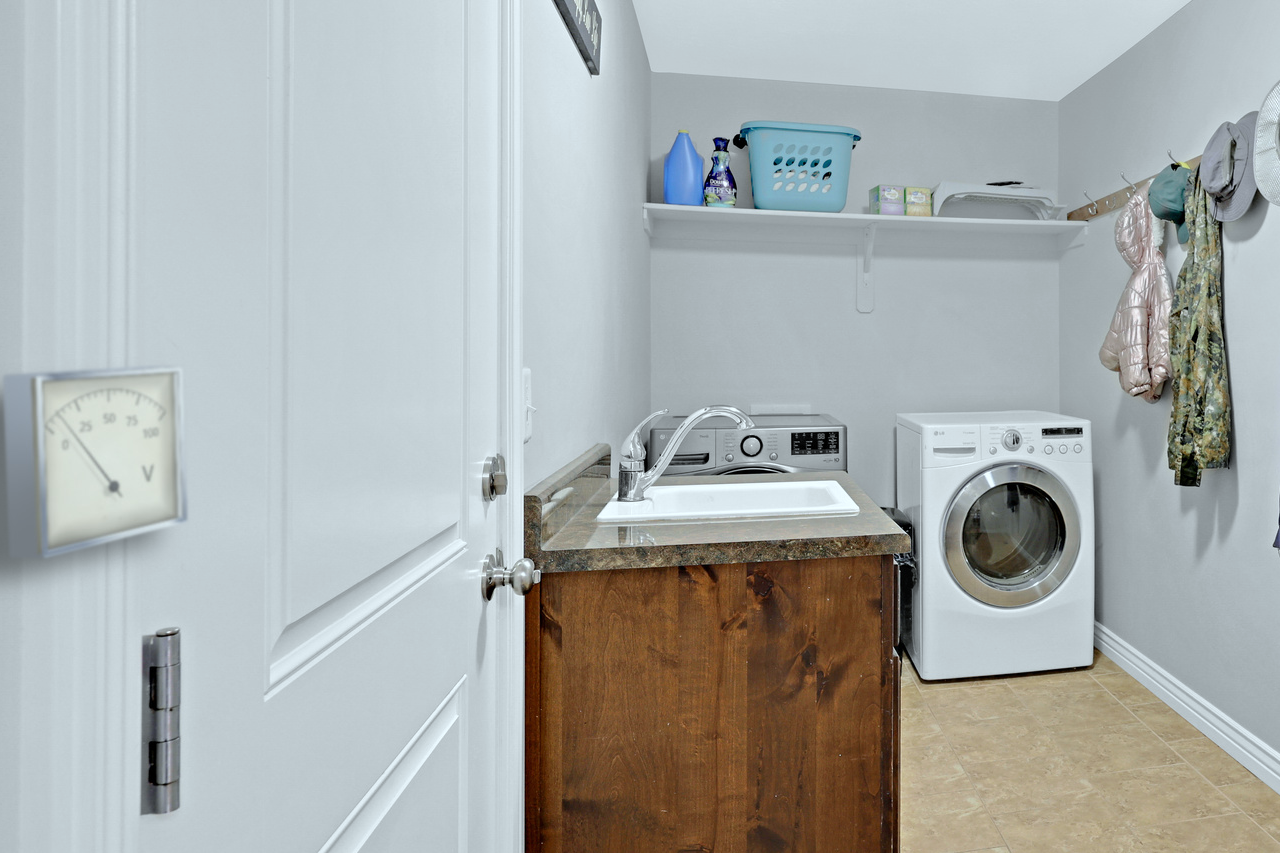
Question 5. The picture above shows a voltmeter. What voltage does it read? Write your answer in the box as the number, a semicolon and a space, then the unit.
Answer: 10; V
